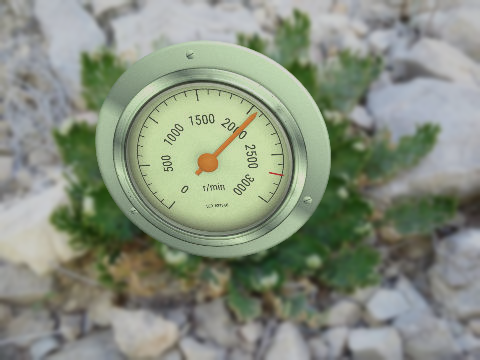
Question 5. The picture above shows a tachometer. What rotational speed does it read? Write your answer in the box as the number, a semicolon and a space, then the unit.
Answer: 2050; rpm
